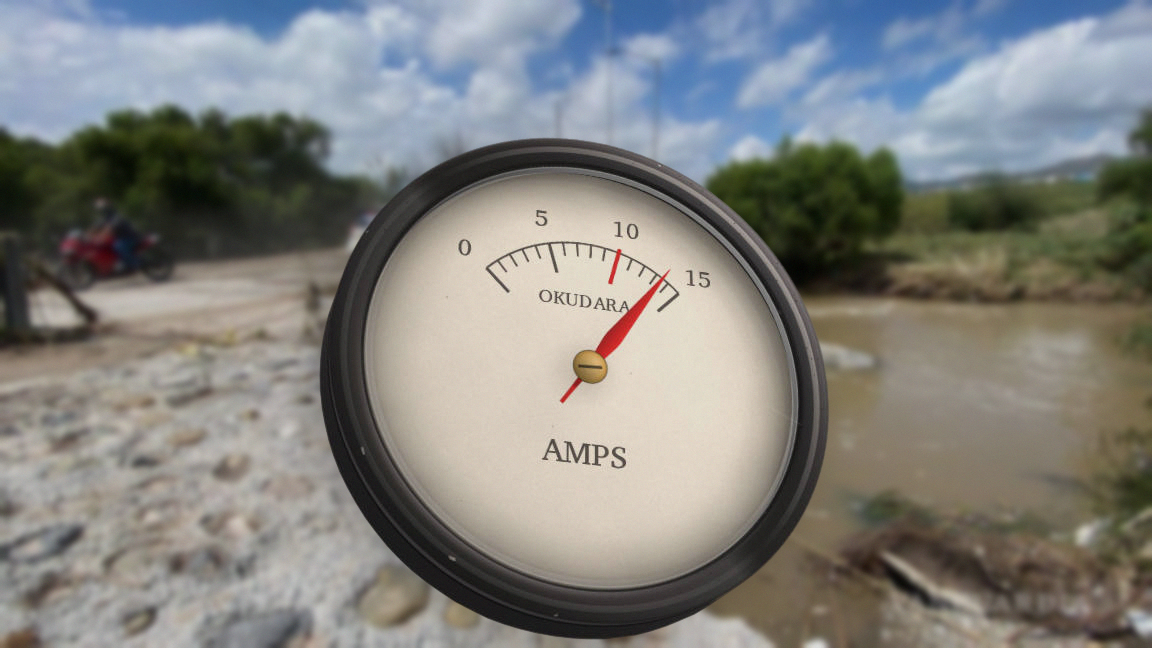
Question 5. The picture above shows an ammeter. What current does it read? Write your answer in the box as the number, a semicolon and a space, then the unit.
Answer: 13.5; A
